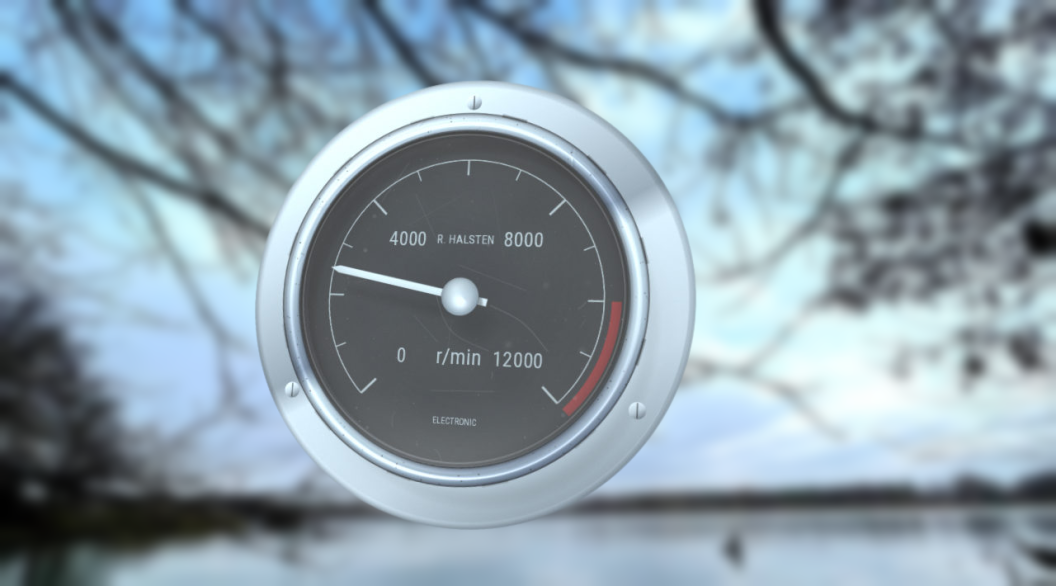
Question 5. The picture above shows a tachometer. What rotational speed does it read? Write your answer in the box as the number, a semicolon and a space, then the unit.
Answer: 2500; rpm
